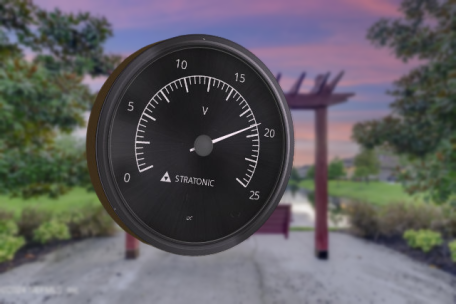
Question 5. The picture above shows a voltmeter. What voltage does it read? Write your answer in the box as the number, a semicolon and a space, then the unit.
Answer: 19; V
